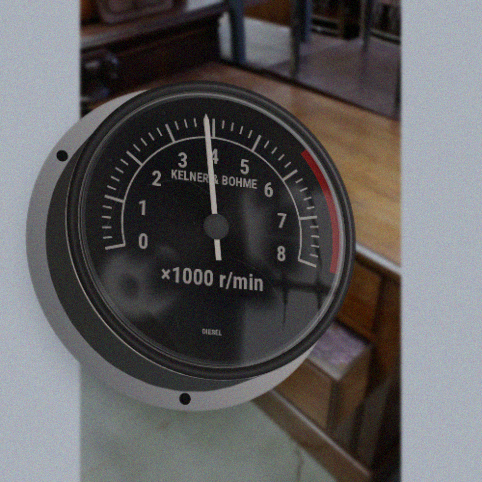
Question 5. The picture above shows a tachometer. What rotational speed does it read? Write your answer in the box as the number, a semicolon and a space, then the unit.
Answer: 3800; rpm
